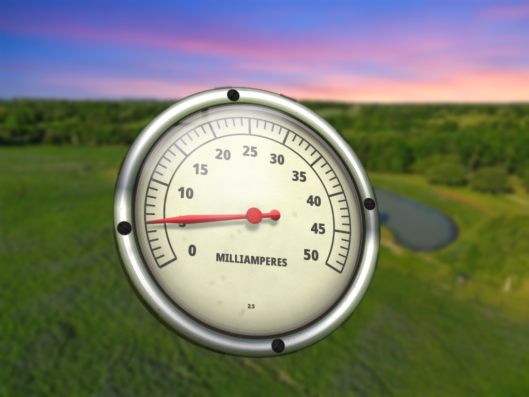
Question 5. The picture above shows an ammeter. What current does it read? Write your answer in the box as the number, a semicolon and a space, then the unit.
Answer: 5; mA
